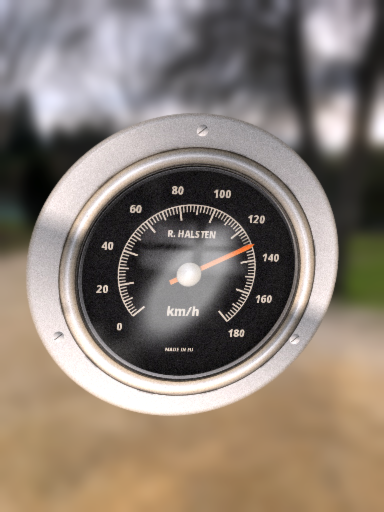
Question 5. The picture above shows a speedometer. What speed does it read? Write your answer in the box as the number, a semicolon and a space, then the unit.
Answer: 130; km/h
